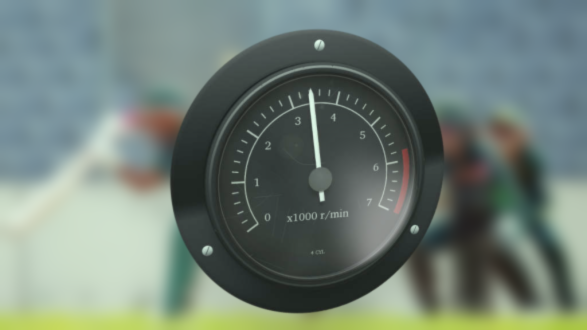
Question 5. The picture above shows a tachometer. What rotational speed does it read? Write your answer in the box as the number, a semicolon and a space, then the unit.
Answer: 3400; rpm
